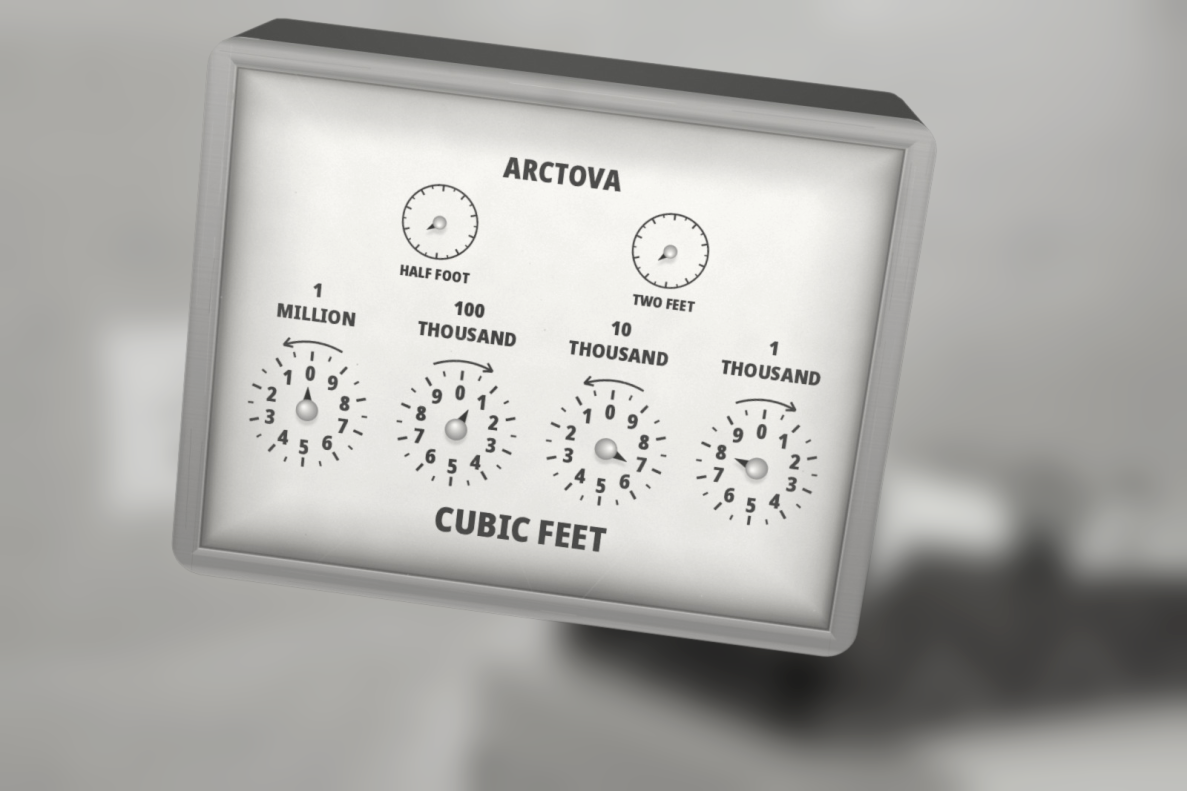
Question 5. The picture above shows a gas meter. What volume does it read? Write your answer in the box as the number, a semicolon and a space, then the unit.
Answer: 6800; ft³
